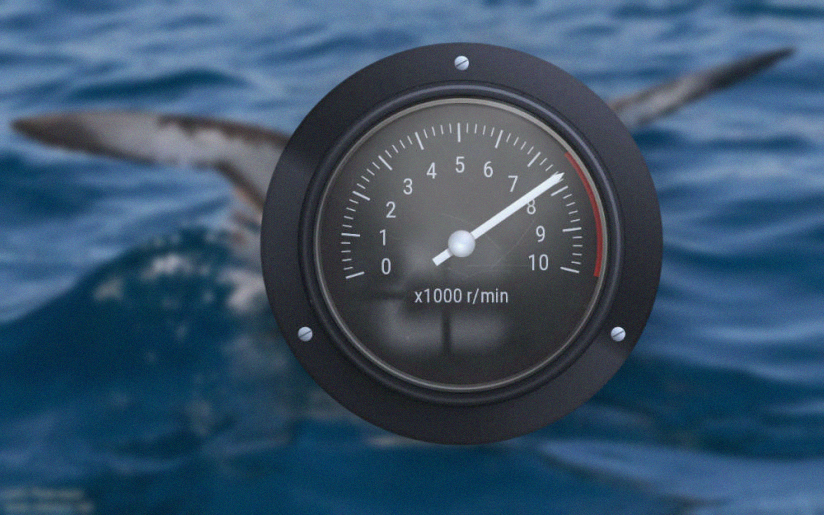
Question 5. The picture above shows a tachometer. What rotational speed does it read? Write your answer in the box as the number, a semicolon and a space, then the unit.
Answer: 7700; rpm
